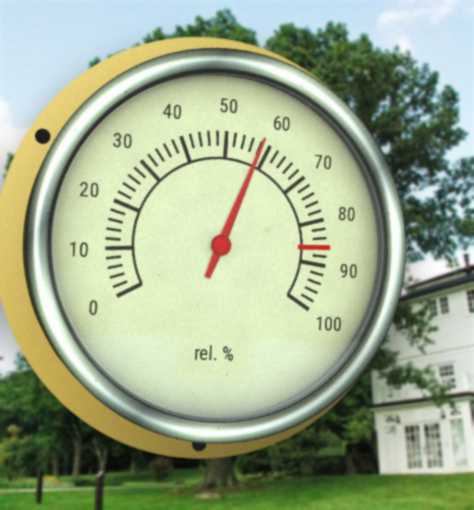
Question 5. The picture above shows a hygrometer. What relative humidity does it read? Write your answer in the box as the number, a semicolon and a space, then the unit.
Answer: 58; %
